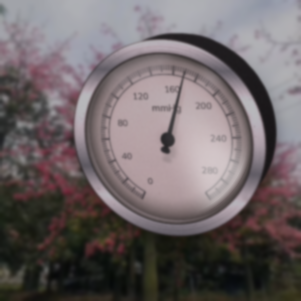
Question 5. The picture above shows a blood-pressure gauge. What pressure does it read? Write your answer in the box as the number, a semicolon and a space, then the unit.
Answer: 170; mmHg
